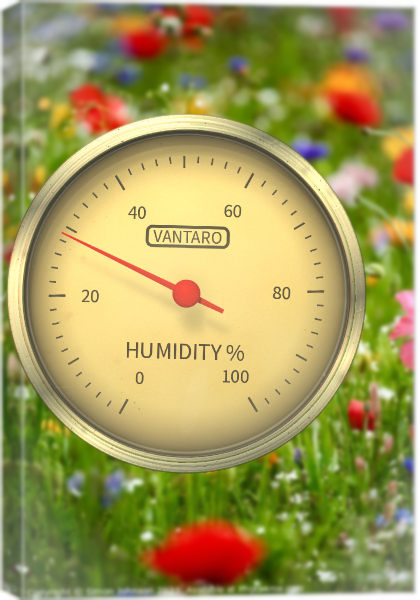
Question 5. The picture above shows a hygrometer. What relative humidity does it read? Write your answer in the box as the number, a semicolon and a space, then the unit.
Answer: 29; %
